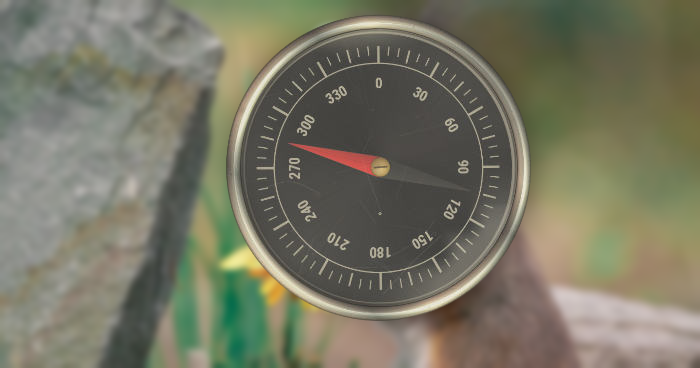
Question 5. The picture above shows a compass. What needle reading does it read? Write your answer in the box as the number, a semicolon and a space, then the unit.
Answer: 285; °
